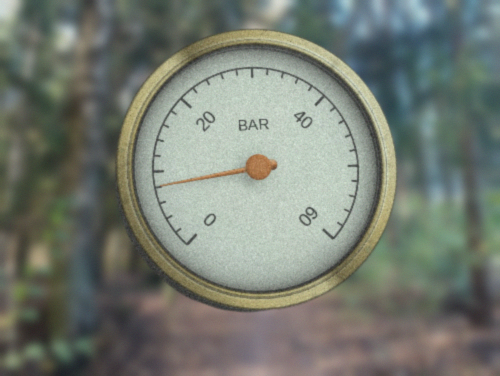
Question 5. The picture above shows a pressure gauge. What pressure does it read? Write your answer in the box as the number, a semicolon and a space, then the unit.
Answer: 8; bar
